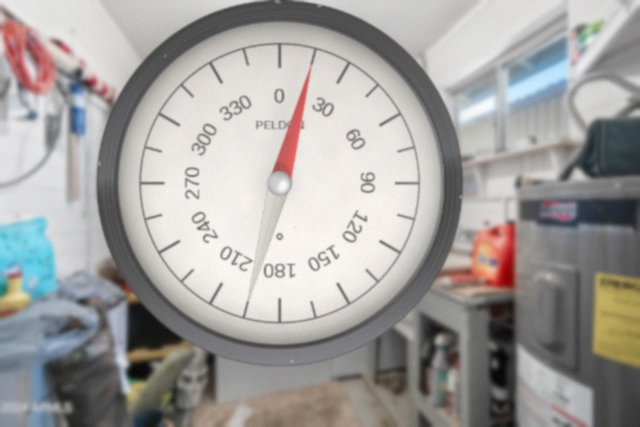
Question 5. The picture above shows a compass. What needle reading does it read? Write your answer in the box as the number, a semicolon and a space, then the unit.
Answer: 15; °
